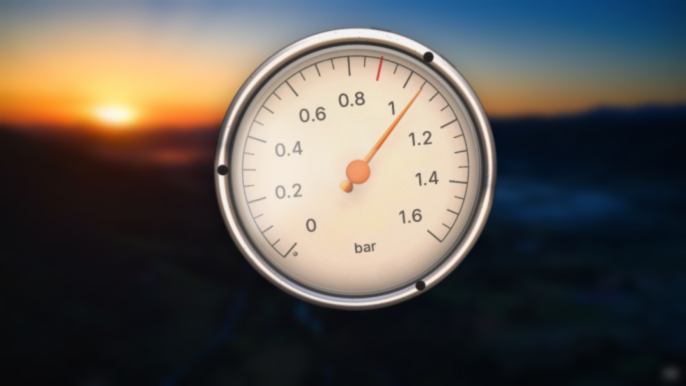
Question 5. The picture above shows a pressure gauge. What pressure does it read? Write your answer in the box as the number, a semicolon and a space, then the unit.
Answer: 1.05; bar
